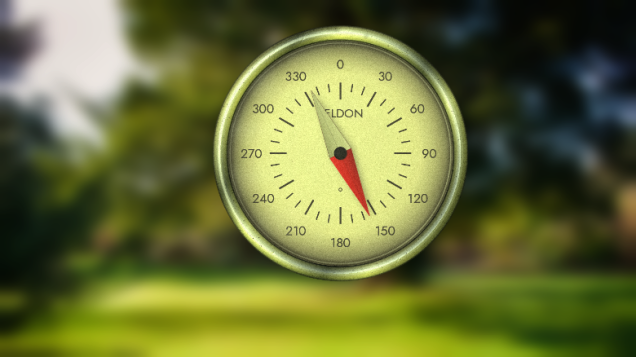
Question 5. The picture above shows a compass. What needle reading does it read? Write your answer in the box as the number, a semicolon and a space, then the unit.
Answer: 155; °
